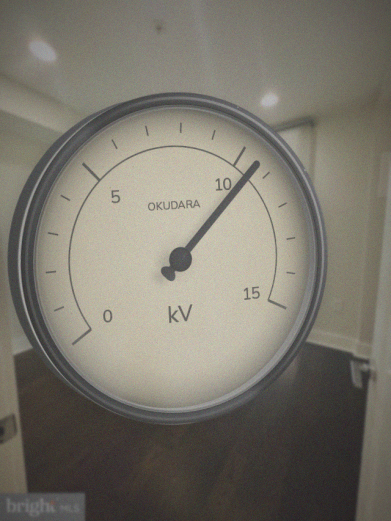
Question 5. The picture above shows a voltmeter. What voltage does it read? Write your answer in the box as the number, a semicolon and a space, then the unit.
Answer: 10.5; kV
